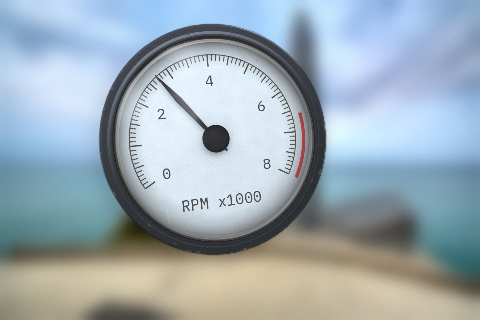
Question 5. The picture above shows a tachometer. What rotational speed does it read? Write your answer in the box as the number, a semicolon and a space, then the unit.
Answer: 2700; rpm
